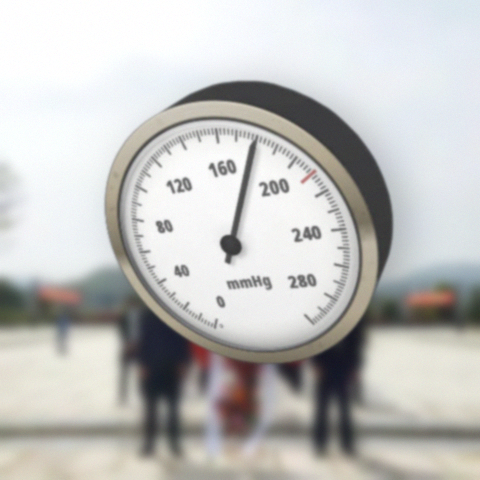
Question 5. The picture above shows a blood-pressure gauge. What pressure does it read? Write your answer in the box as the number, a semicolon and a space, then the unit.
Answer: 180; mmHg
